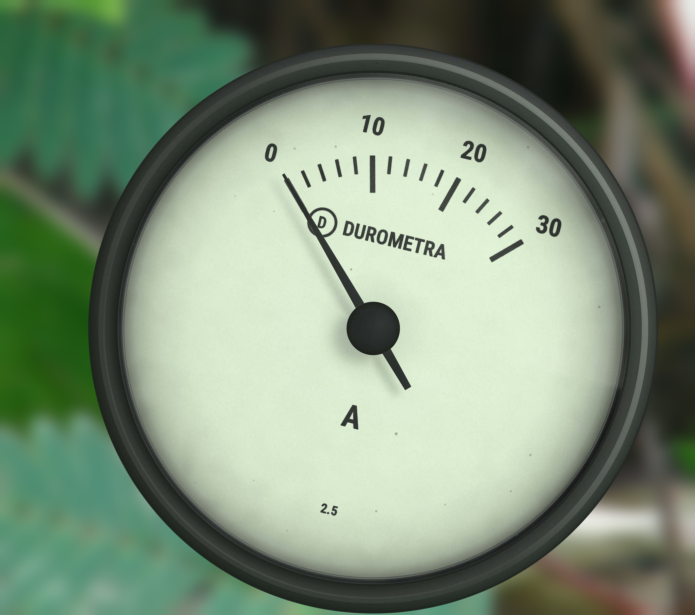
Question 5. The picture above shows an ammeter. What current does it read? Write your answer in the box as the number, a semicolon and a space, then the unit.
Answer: 0; A
